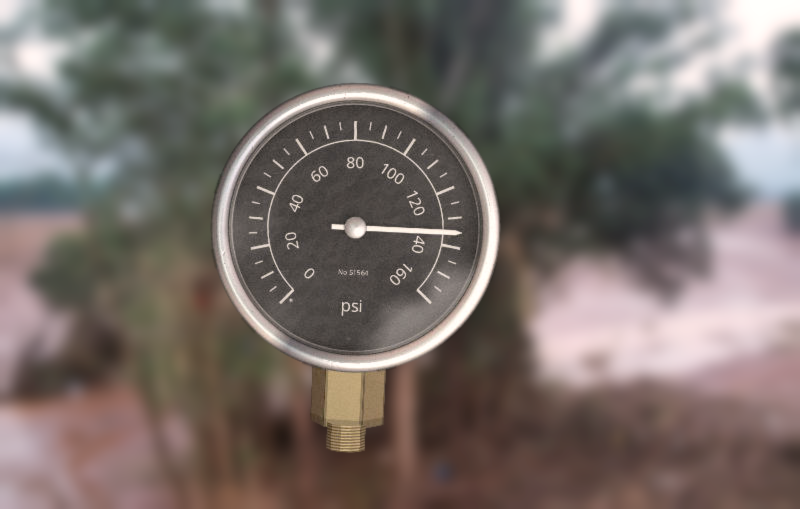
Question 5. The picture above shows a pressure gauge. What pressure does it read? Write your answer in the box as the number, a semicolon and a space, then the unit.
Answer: 135; psi
